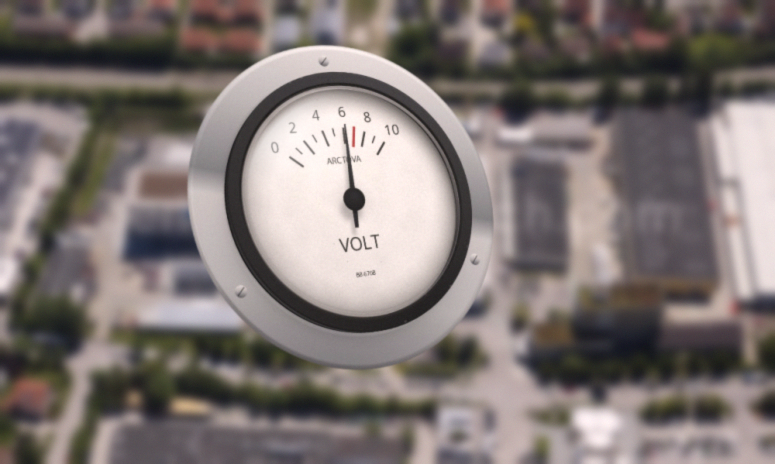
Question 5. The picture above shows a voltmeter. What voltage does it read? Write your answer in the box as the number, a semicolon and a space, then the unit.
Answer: 6; V
